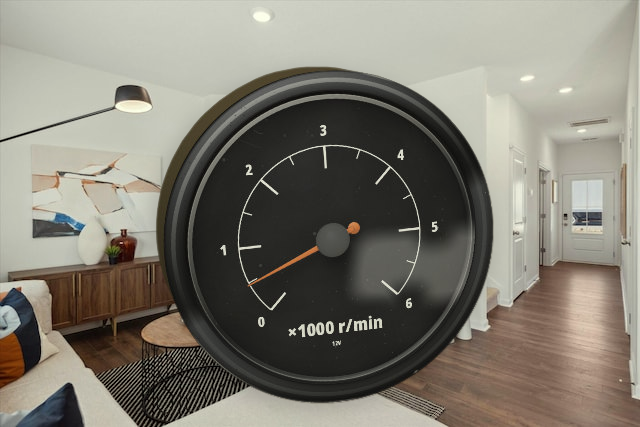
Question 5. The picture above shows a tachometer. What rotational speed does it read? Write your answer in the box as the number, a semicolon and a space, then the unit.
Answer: 500; rpm
